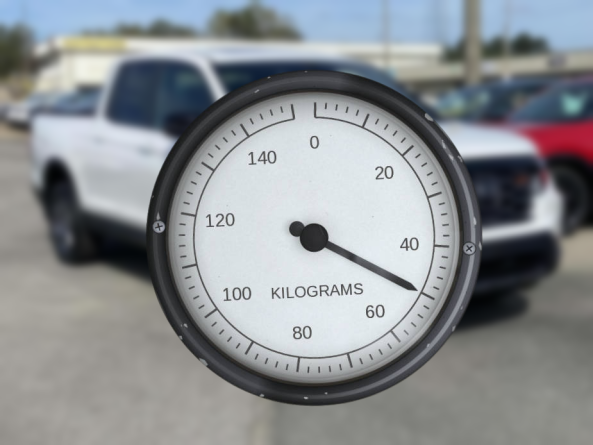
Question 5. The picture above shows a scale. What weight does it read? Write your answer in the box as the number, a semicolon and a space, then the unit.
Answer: 50; kg
